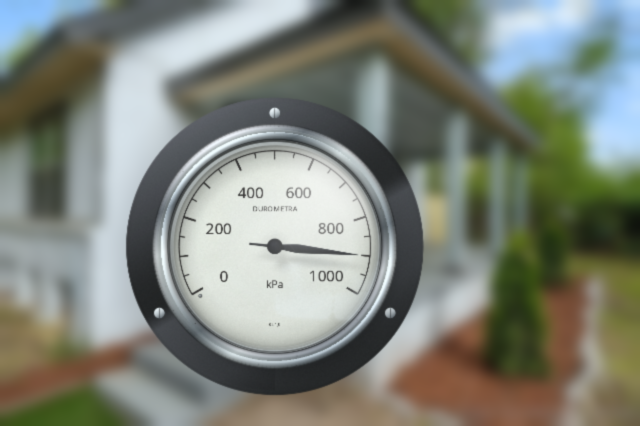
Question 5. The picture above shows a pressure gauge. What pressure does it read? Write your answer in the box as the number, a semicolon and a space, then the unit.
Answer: 900; kPa
